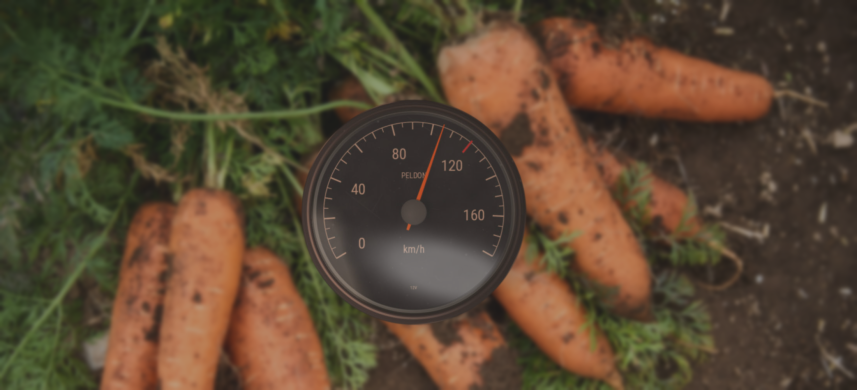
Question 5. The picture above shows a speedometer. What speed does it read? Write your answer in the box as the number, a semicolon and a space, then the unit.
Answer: 105; km/h
